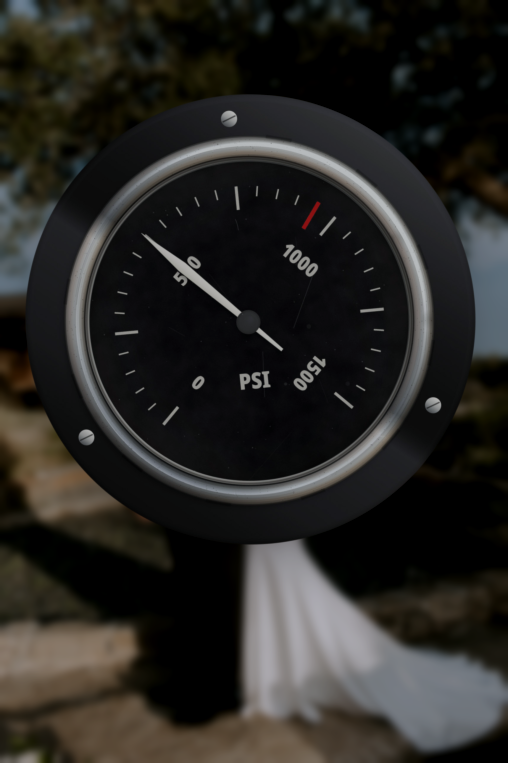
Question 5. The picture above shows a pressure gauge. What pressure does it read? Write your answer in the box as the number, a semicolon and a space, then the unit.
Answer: 500; psi
